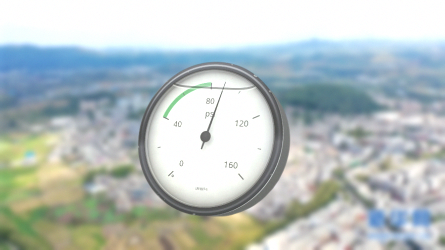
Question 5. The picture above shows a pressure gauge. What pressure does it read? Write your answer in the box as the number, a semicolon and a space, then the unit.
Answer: 90; psi
